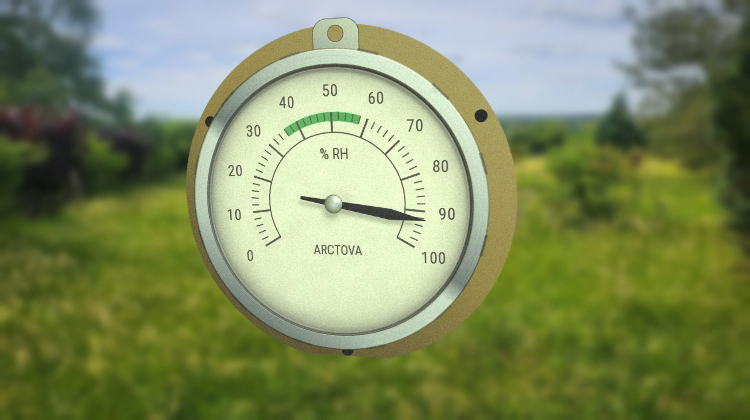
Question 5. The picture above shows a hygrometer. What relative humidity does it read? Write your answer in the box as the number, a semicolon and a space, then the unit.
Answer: 92; %
